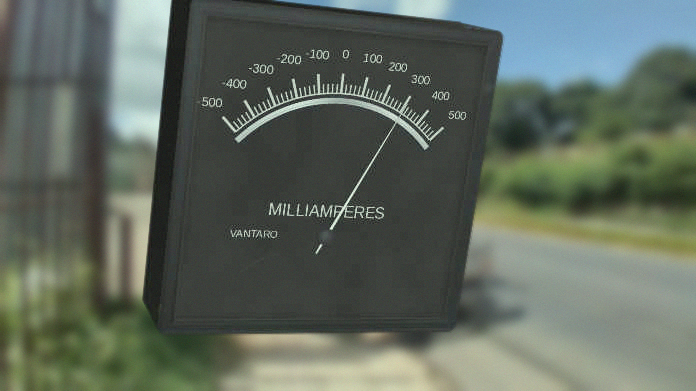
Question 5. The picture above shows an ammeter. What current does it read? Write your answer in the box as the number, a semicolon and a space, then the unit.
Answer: 300; mA
